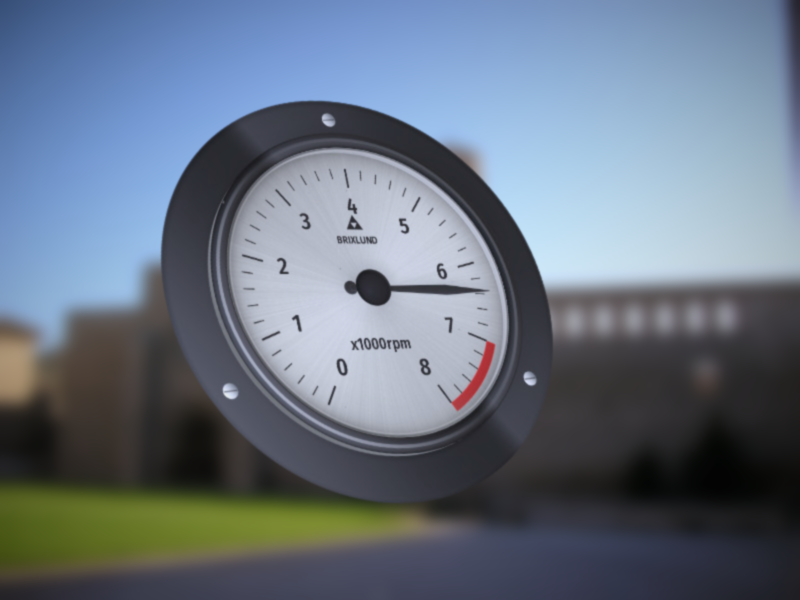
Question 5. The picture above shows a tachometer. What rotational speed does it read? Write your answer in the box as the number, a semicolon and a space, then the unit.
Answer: 6400; rpm
